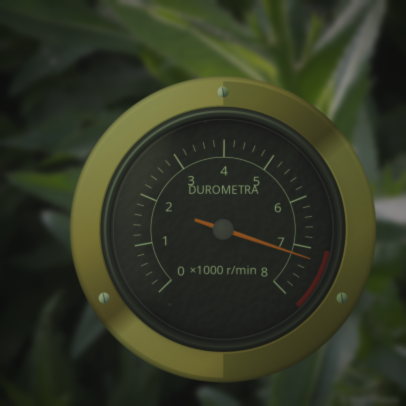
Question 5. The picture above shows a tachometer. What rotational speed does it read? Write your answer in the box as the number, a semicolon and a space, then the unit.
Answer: 7200; rpm
